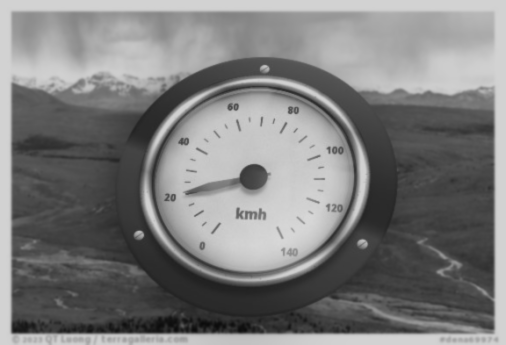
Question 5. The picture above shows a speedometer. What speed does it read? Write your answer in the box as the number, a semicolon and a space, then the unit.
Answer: 20; km/h
